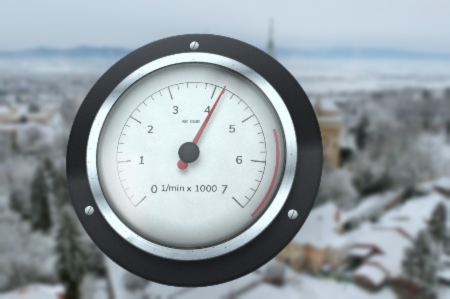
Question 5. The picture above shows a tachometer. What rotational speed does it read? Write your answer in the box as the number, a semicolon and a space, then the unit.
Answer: 4200; rpm
